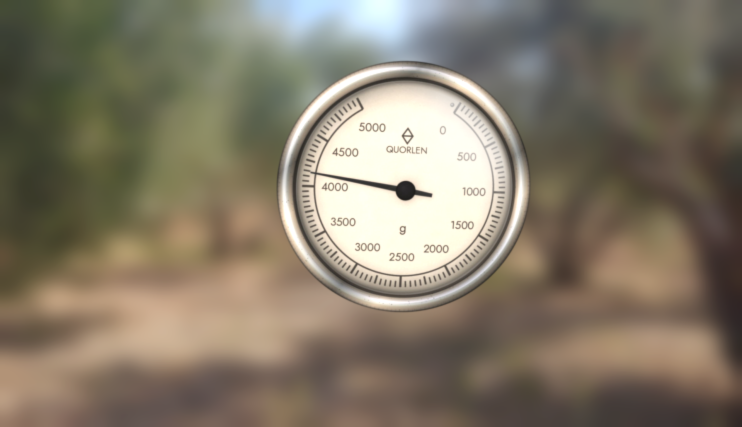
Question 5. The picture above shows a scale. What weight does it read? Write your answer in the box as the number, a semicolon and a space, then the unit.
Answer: 4150; g
